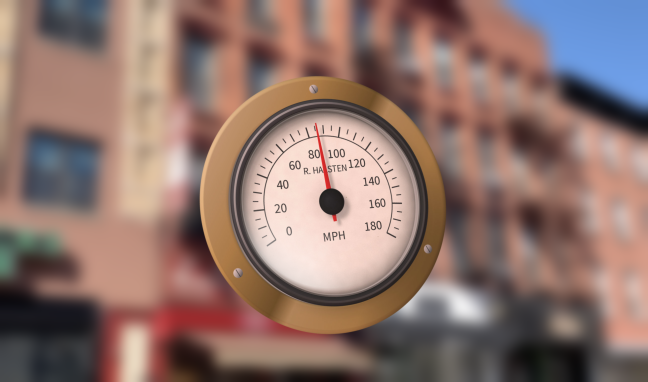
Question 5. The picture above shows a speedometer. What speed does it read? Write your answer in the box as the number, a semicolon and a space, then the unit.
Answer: 85; mph
